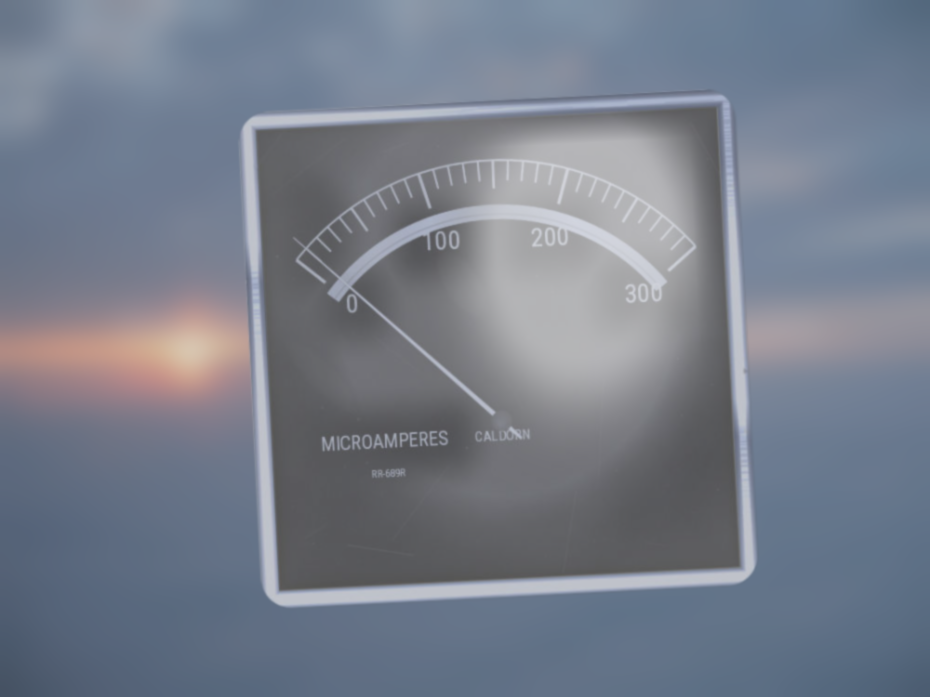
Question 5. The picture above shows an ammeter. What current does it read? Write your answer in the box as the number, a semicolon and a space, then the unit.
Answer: 10; µA
